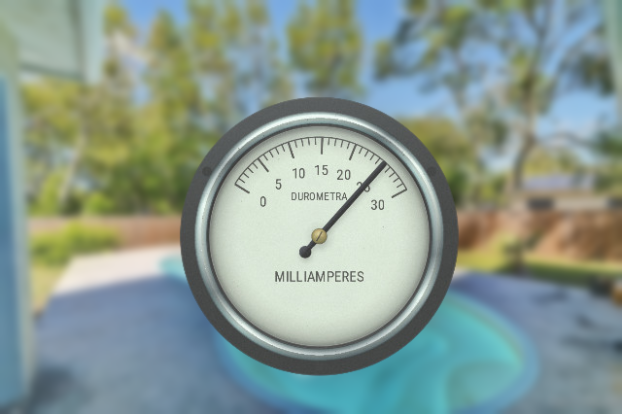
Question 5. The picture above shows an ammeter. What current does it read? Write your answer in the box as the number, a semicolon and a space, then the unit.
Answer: 25; mA
